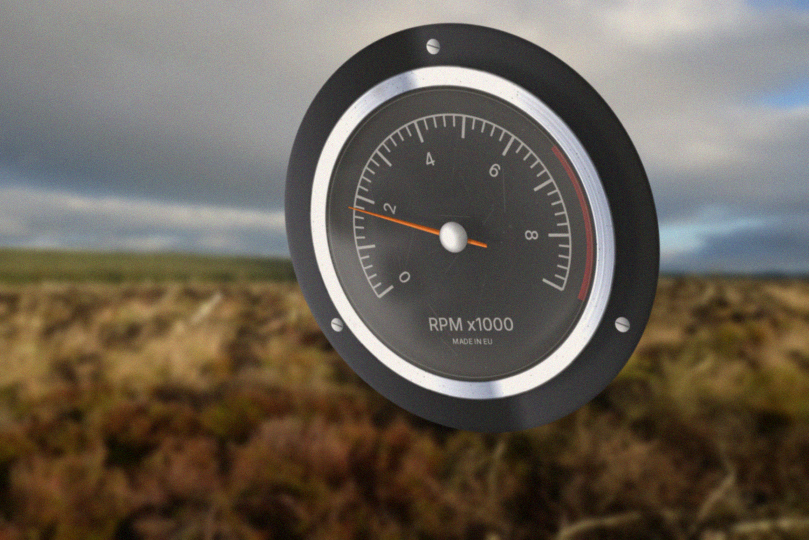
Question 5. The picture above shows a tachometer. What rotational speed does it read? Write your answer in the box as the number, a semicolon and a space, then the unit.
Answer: 1800; rpm
